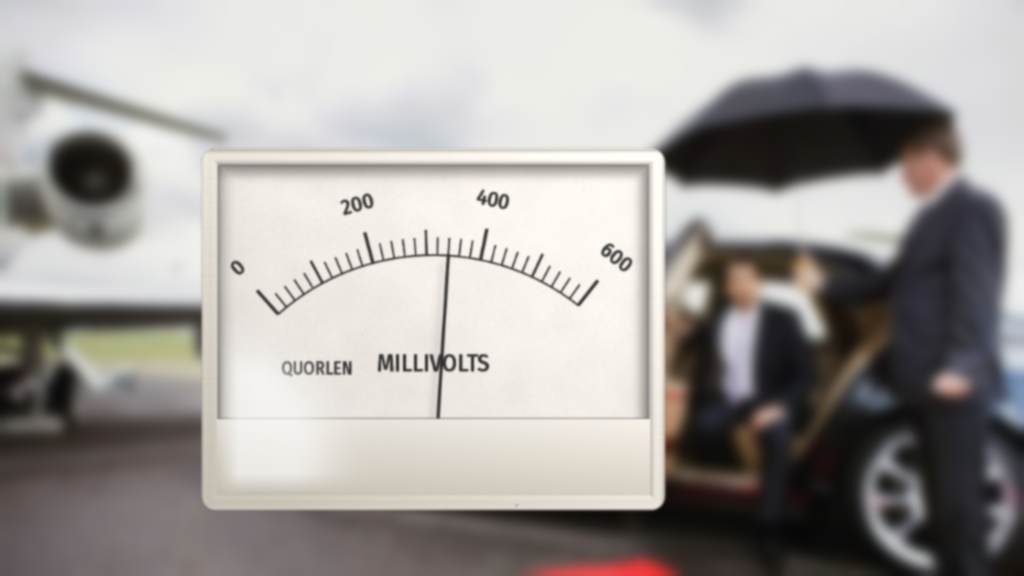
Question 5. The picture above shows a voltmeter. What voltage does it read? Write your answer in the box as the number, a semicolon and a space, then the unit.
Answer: 340; mV
